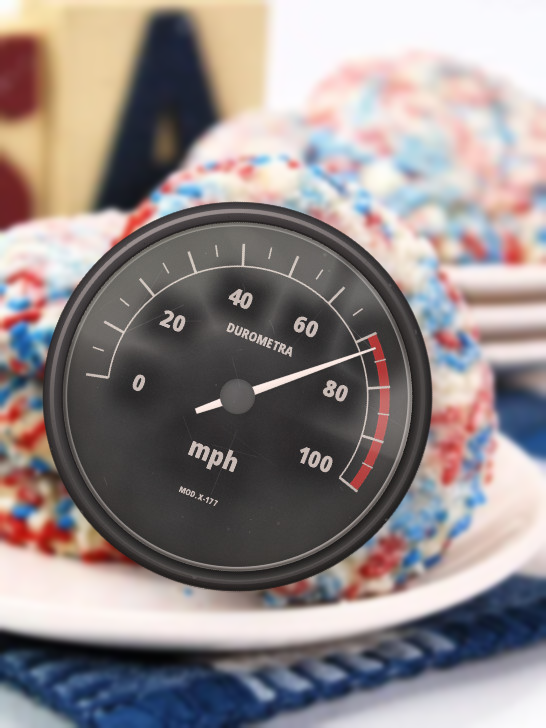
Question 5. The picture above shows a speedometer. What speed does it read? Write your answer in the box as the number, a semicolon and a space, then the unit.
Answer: 72.5; mph
